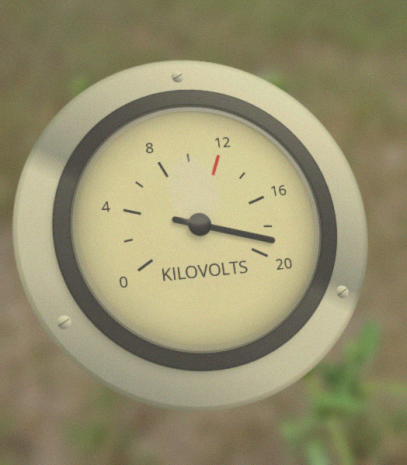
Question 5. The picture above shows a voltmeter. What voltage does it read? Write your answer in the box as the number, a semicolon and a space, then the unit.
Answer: 19; kV
